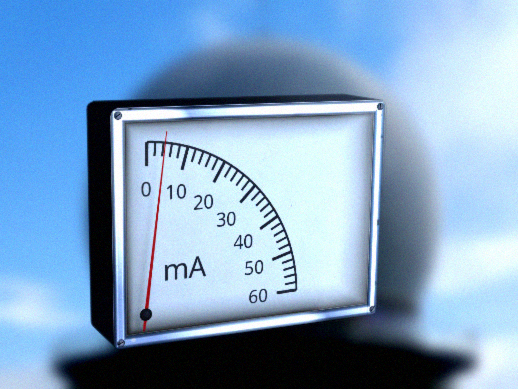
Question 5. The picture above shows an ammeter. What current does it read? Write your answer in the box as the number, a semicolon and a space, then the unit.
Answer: 4; mA
